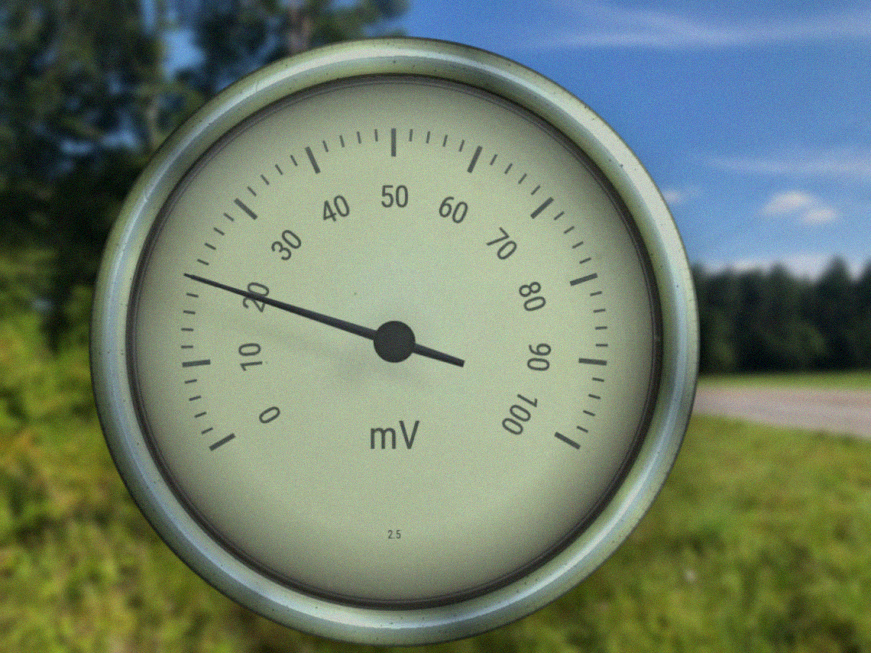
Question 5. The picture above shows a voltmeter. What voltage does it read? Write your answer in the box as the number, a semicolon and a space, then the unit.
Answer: 20; mV
